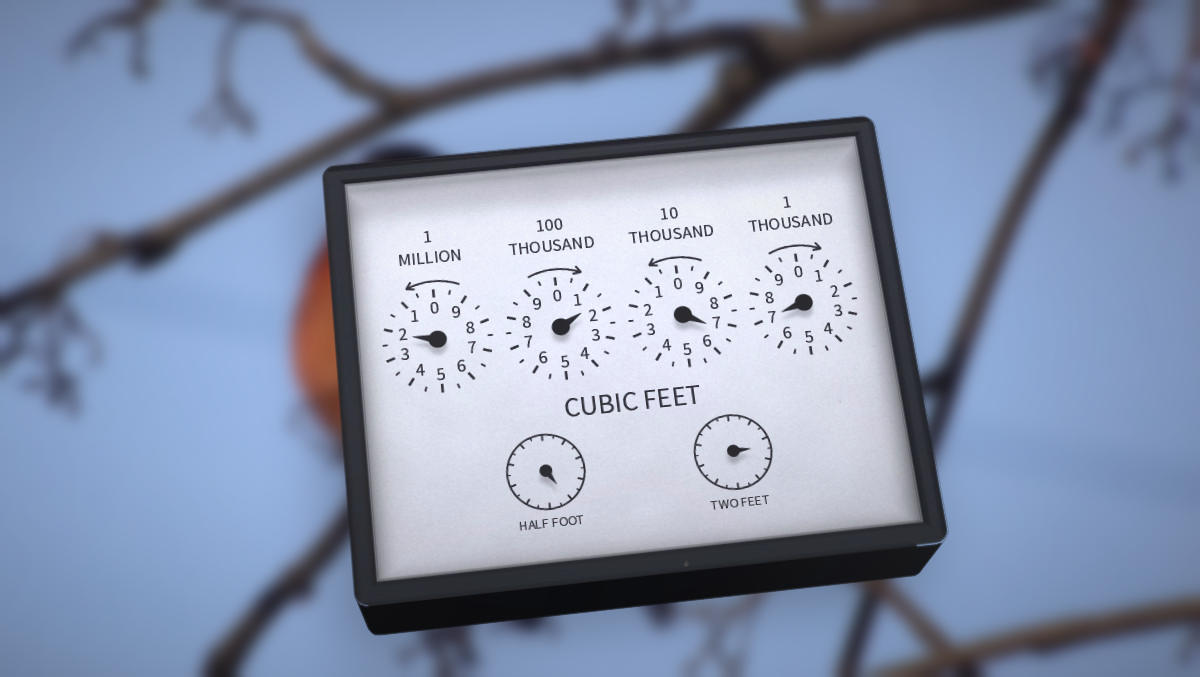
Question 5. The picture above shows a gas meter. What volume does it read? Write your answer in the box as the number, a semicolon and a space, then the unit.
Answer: 216700; ft³
